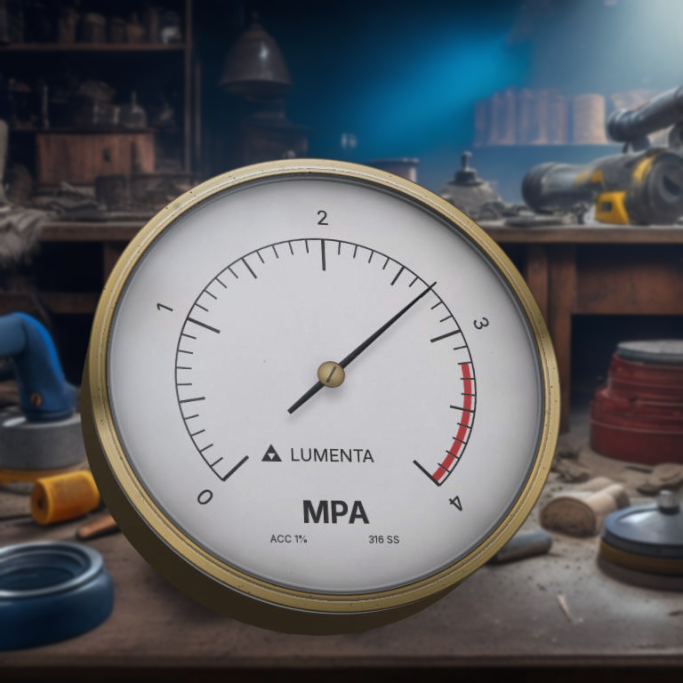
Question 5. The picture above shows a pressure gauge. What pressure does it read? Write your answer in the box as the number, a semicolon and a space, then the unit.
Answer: 2.7; MPa
